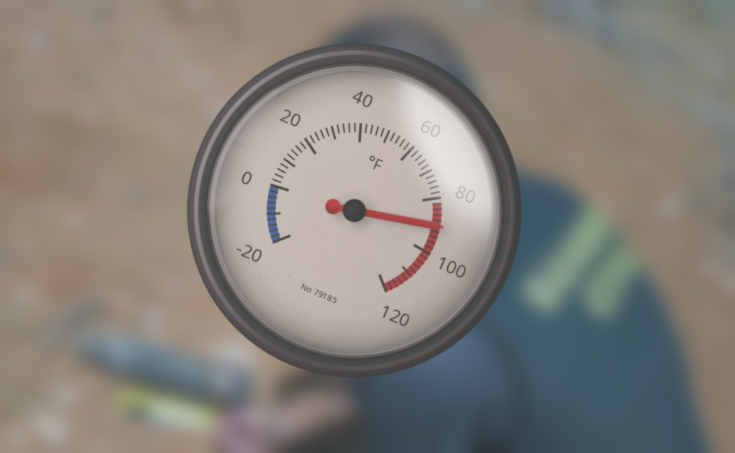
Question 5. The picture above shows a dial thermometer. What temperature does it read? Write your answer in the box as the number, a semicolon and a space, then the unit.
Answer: 90; °F
